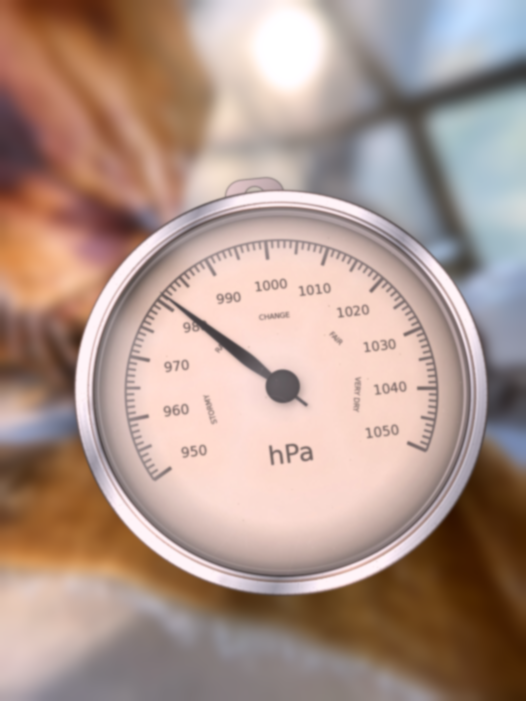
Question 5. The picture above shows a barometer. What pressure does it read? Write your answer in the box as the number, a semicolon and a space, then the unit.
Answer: 981; hPa
